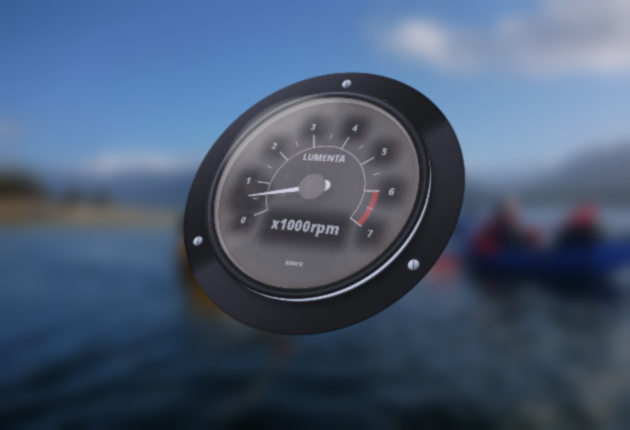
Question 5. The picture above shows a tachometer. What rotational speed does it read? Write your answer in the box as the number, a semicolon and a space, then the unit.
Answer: 500; rpm
